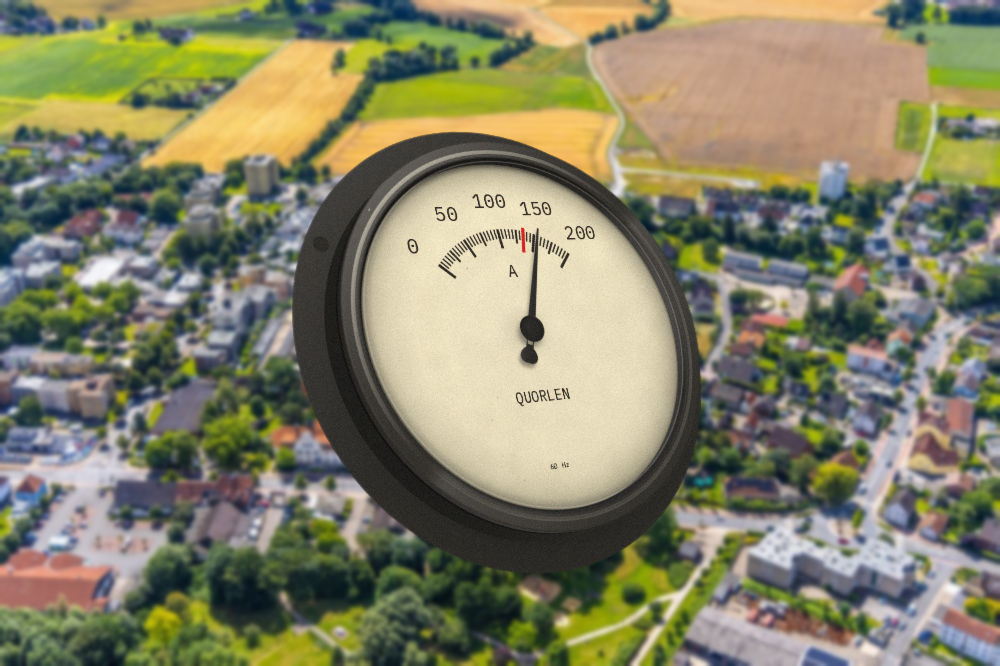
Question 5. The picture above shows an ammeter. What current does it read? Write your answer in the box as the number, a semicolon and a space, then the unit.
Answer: 150; A
